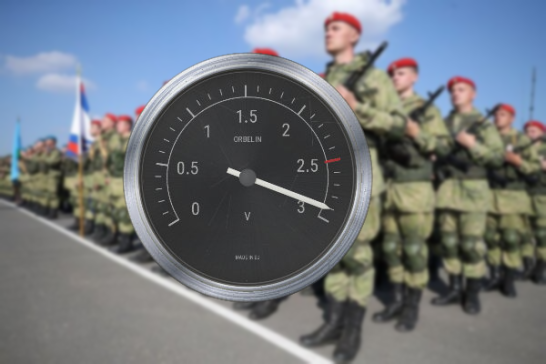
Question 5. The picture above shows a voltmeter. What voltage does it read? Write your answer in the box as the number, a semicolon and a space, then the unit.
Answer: 2.9; V
